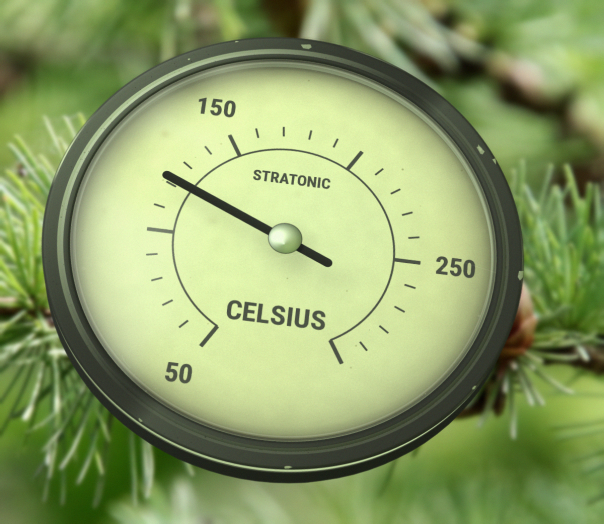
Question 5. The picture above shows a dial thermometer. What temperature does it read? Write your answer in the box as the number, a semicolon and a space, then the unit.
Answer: 120; °C
